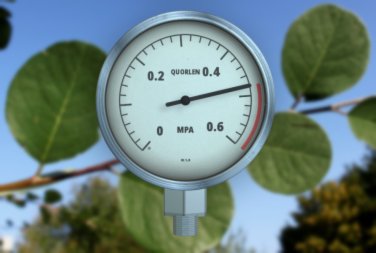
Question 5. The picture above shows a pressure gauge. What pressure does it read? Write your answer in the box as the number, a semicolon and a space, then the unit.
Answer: 0.48; MPa
